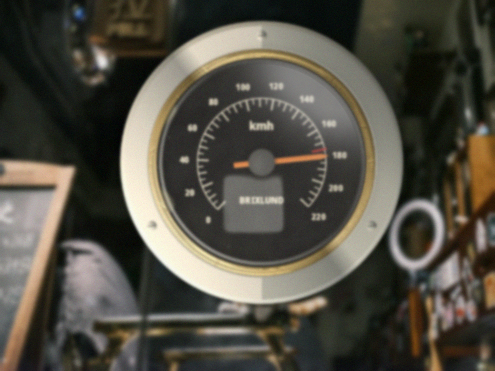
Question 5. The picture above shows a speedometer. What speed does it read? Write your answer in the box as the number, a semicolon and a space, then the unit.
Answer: 180; km/h
